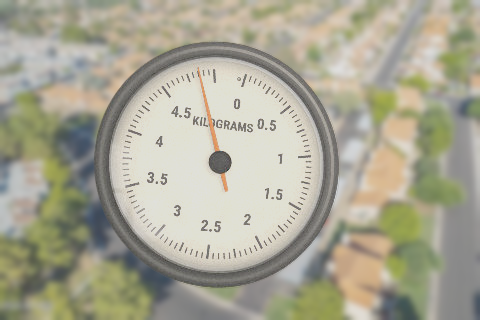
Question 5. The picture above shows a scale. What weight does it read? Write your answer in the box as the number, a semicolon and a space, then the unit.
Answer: 4.85; kg
